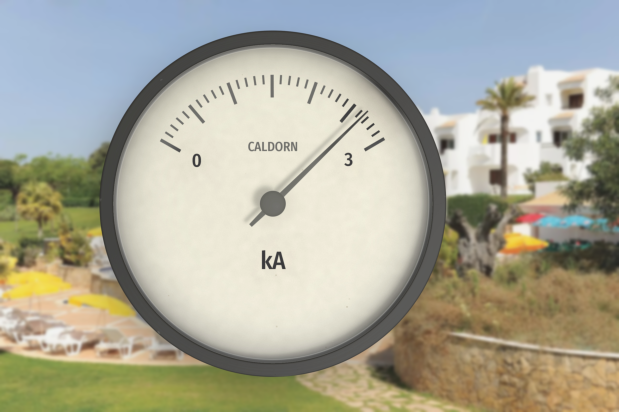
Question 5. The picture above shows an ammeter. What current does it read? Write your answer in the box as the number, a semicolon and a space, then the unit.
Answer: 2.65; kA
